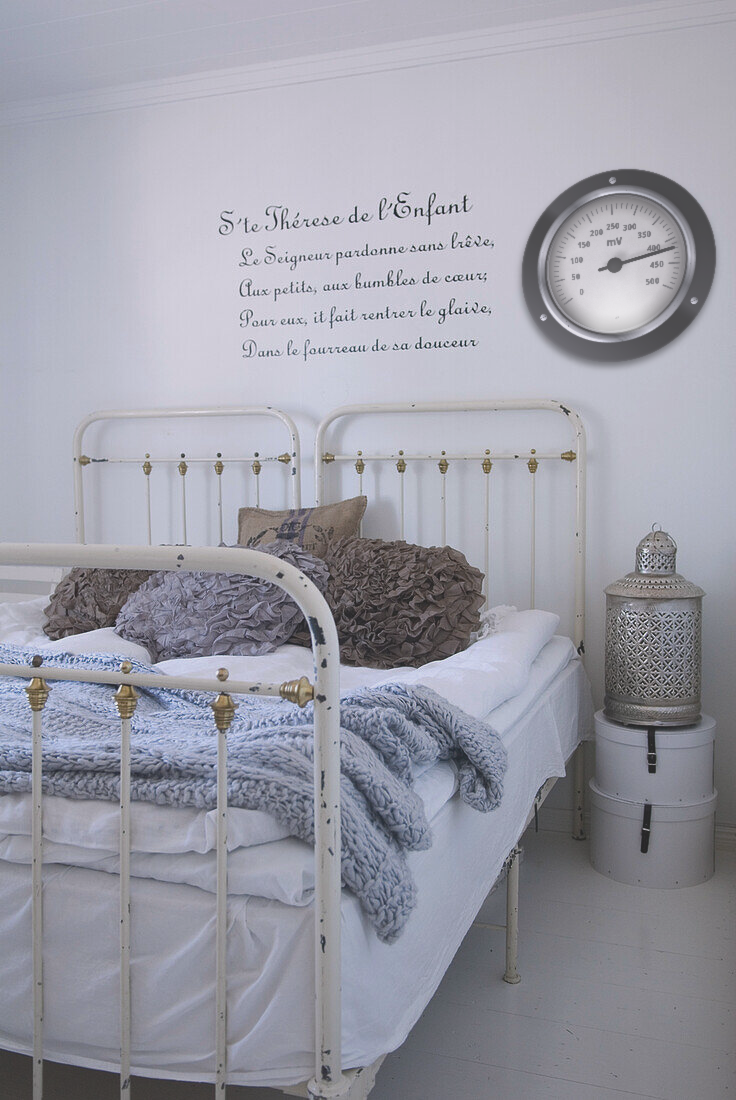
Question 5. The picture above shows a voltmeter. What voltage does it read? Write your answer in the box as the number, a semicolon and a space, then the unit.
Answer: 420; mV
